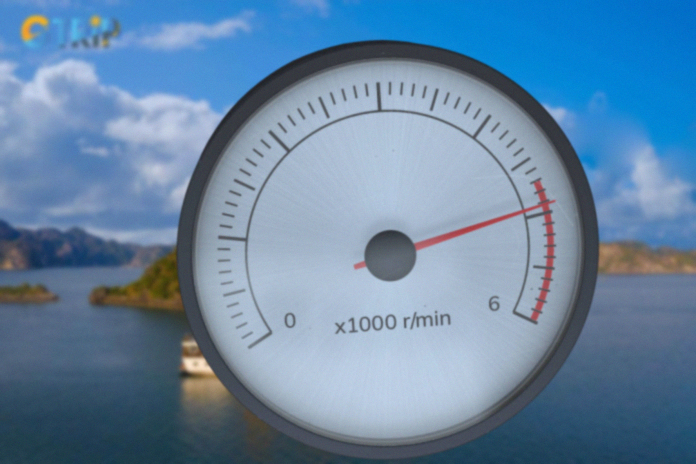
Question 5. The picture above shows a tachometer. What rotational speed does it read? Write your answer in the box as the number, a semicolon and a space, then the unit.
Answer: 4900; rpm
